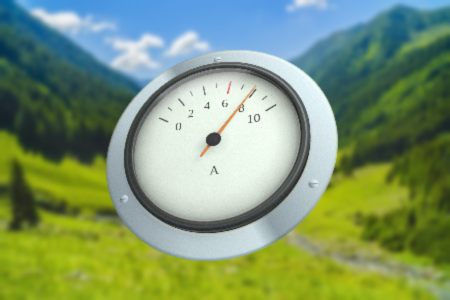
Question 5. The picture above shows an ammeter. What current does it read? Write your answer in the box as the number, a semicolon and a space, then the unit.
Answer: 8; A
